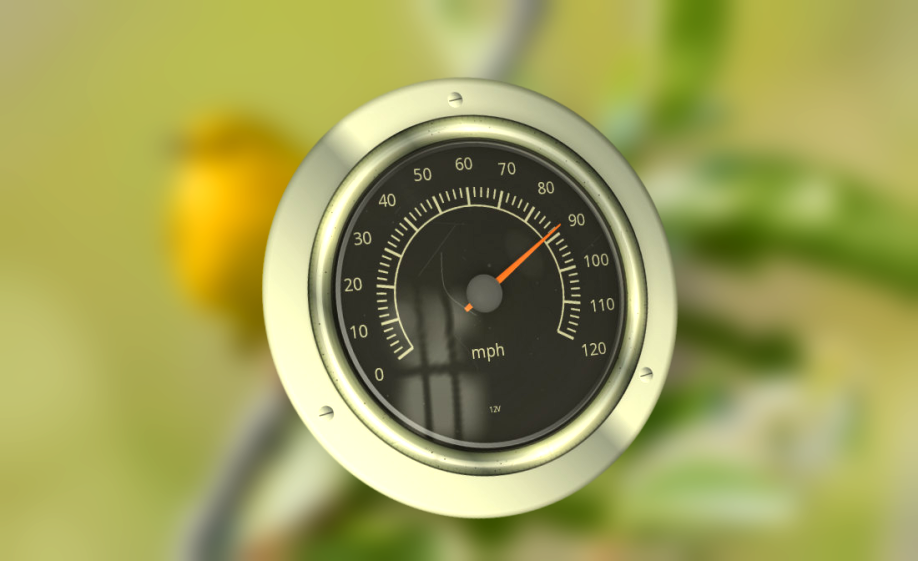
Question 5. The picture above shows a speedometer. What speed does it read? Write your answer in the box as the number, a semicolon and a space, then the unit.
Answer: 88; mph
